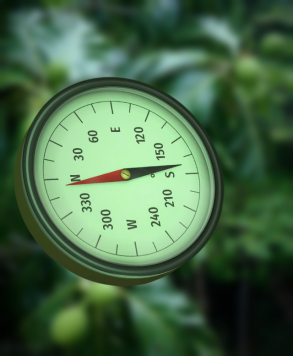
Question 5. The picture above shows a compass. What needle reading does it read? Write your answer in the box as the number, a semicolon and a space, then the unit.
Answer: 352.5; °
